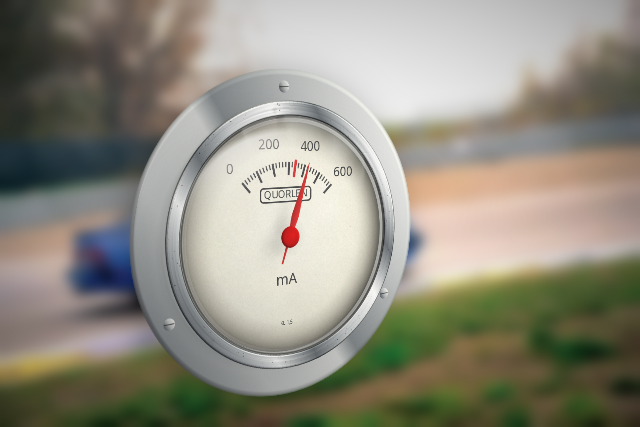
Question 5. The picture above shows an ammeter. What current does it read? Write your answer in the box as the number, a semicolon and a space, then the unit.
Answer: 400; mA
